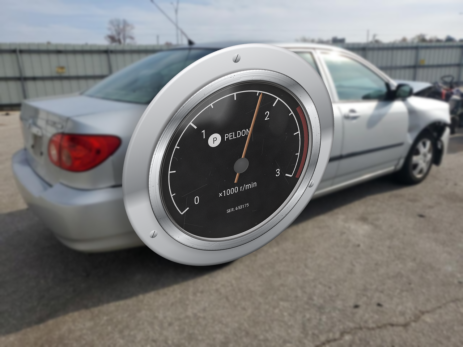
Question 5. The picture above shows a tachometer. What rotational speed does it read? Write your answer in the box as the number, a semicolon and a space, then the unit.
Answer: 1750; rpm
